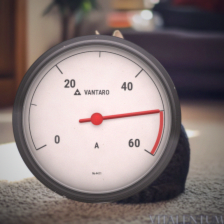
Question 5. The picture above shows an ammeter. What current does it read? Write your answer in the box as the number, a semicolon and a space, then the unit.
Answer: 50; A
